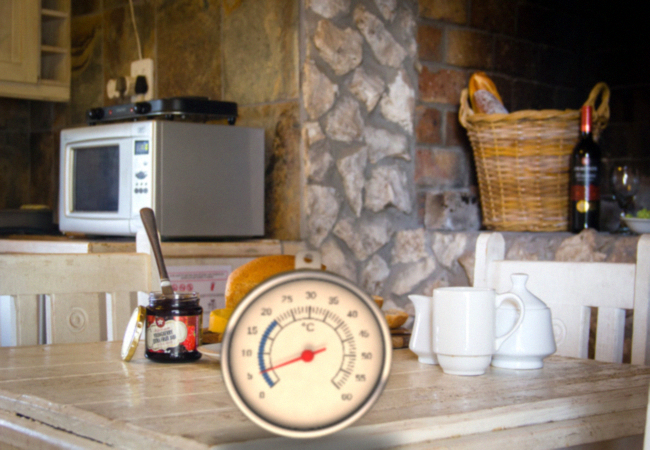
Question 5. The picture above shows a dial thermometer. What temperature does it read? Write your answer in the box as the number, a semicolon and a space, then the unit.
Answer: 5; °C
